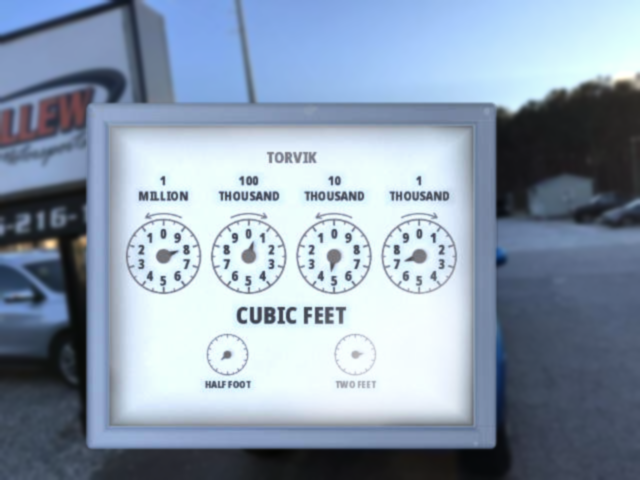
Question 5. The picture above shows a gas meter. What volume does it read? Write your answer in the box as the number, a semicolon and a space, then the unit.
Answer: 804700; ft³
